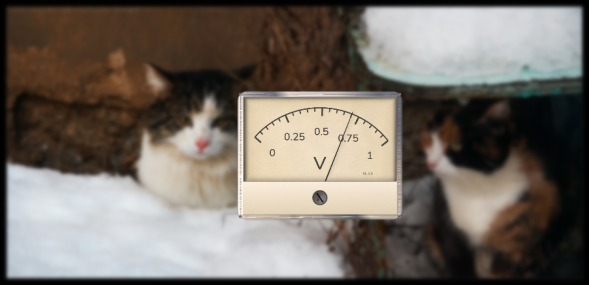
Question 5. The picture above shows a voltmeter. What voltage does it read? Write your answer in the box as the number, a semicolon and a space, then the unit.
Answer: 0.7; V
